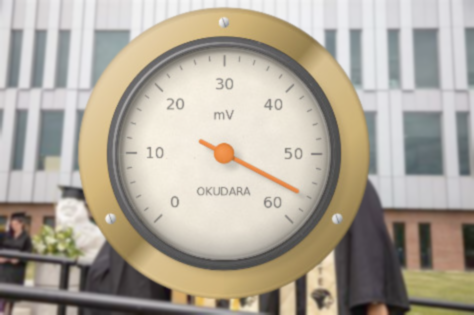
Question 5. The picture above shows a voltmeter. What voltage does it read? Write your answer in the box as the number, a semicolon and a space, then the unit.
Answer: 56; mV
